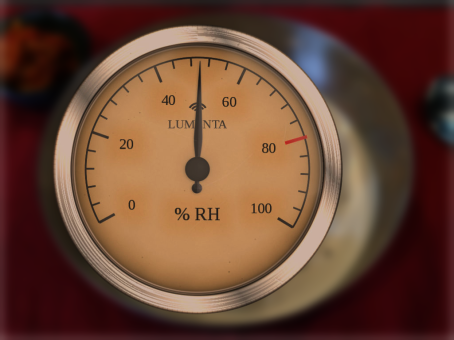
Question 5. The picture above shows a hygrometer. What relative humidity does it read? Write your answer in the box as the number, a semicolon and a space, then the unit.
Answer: 50; %
